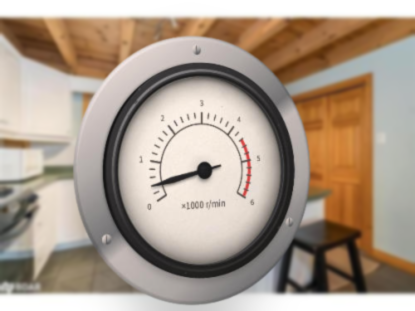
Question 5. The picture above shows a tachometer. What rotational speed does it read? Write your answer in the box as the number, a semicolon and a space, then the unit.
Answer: 400; rpm
